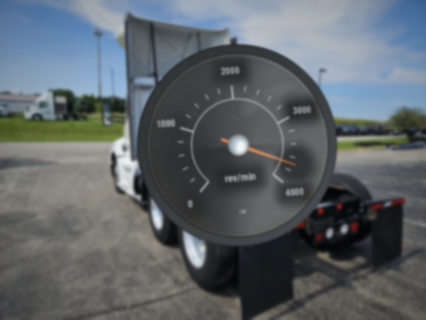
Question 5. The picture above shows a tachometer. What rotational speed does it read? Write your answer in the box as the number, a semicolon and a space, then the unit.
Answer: 3700; rpm
